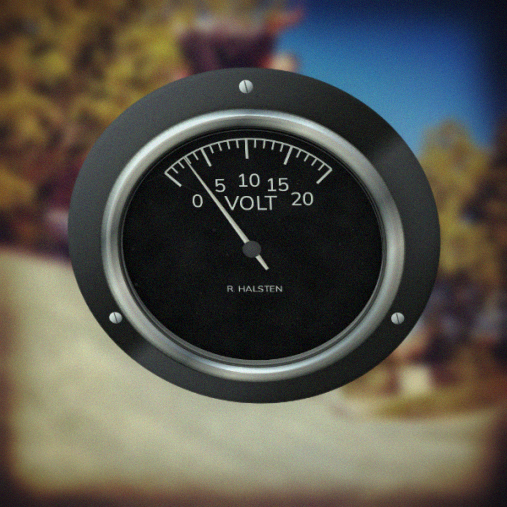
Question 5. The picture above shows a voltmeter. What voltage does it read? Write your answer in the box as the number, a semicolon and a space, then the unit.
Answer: 3; V
